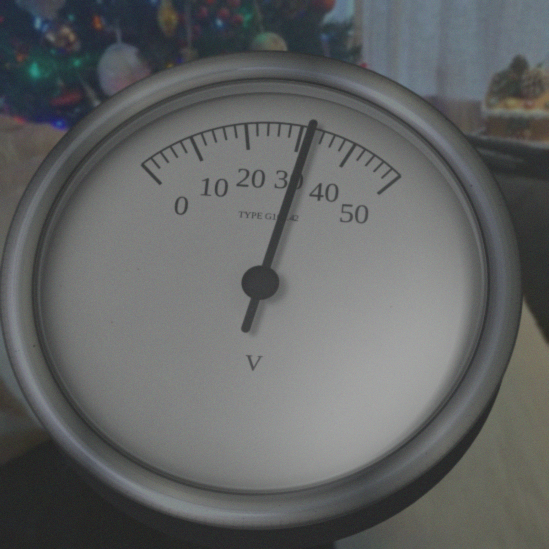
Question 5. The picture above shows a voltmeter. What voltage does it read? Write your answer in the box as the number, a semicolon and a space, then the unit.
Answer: 32; V
